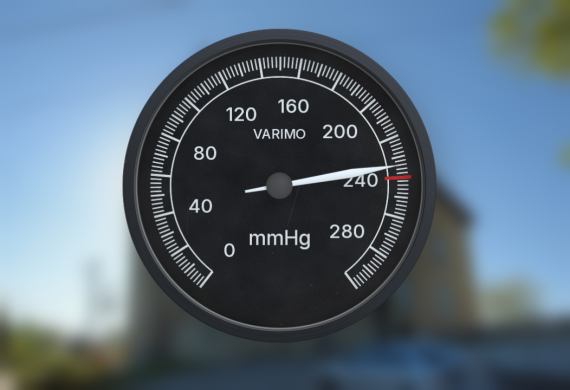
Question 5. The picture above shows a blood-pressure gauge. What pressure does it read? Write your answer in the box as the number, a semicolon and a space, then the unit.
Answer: 234; mmHg
